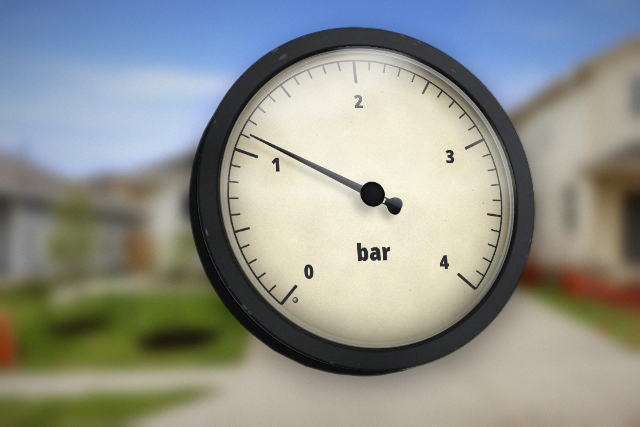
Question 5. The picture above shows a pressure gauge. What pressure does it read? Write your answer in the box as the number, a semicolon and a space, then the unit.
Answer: 1.1; bar
